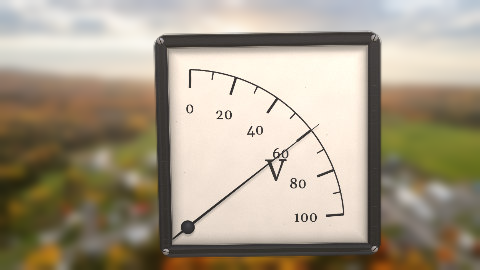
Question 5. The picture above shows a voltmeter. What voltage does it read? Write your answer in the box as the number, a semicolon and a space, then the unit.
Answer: 60; V
